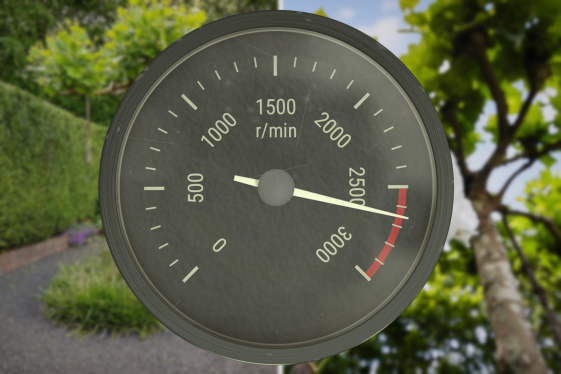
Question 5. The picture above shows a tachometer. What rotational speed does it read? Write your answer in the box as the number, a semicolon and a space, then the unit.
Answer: 2650; rpm
